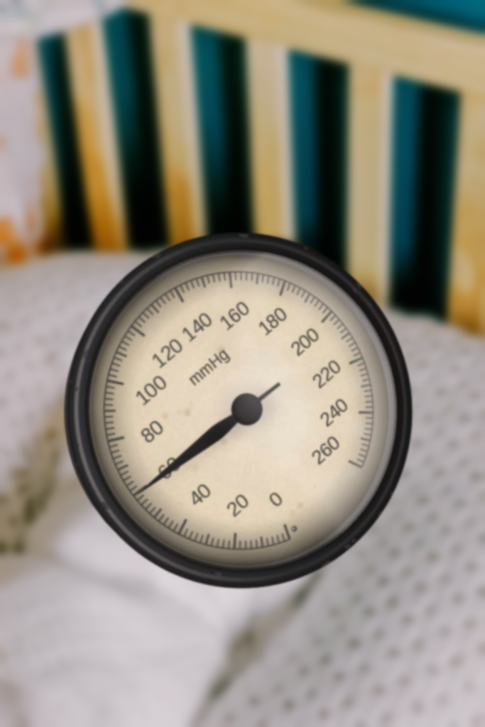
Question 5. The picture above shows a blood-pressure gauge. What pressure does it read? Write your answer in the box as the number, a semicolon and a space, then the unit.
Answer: 60; mmHg
